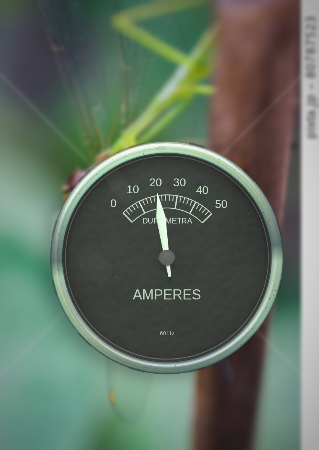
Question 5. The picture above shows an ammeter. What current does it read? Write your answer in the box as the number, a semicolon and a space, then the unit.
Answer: 20; A
